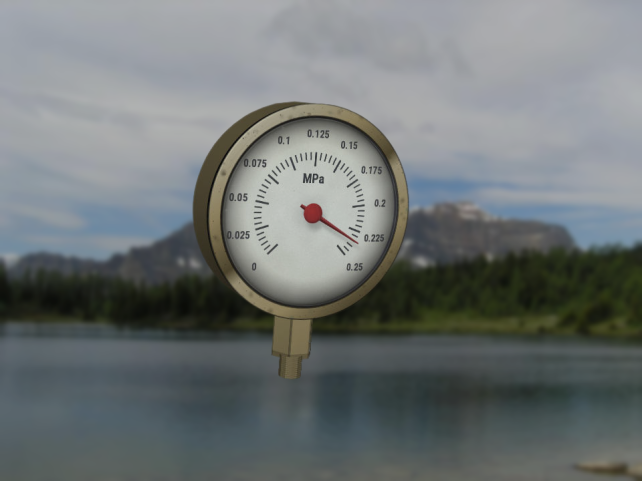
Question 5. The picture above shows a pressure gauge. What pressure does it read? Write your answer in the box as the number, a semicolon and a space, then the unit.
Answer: 0.235; MPa
